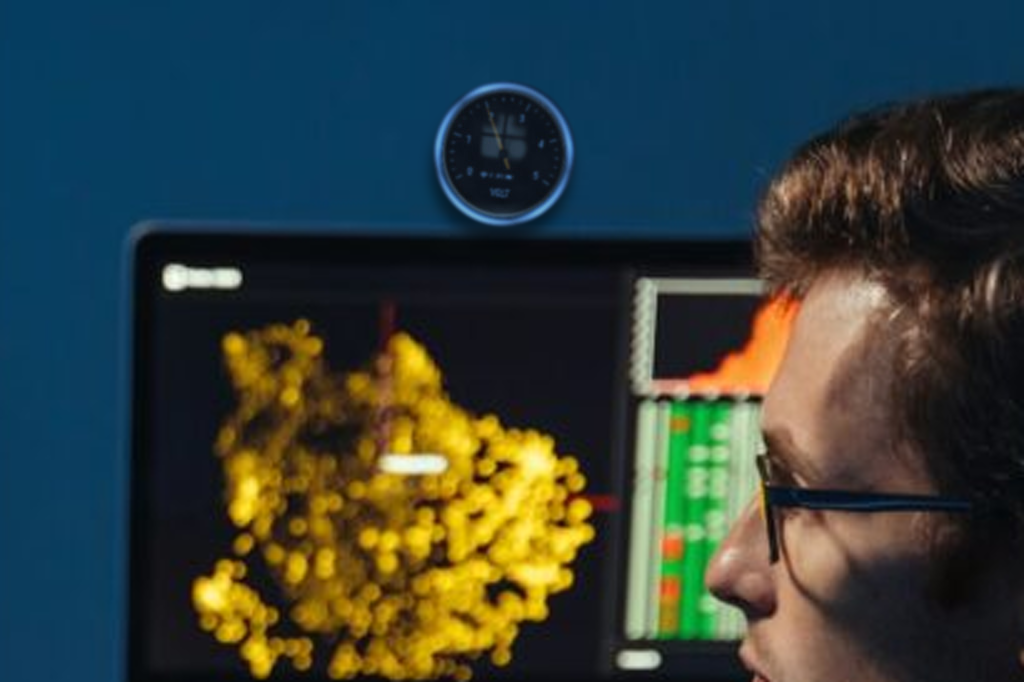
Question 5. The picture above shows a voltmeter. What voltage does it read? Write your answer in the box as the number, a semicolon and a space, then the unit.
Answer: 2; V
